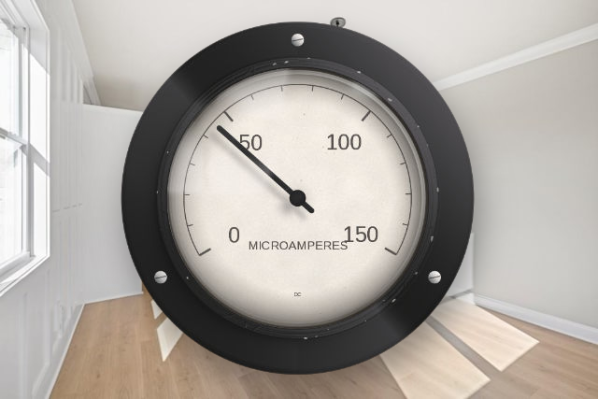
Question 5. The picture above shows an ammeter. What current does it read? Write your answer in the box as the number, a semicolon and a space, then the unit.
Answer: 45; µA
